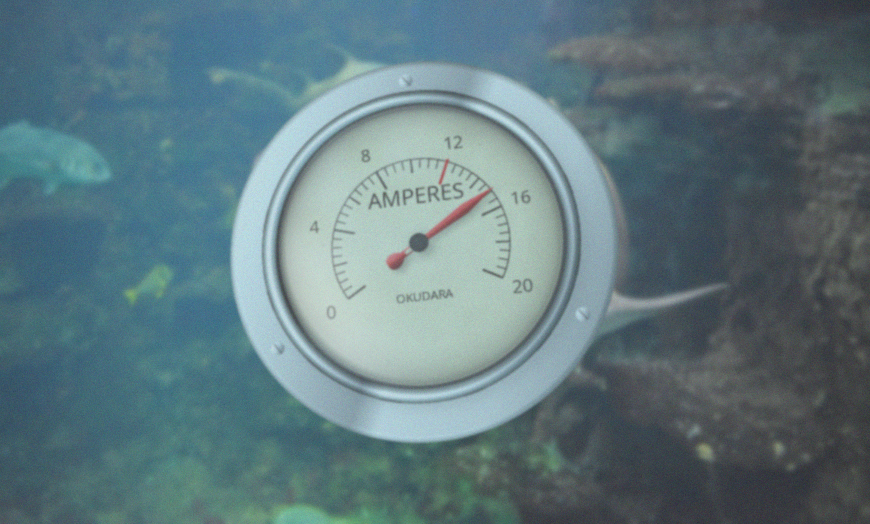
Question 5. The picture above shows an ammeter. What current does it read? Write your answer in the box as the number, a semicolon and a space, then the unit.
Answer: 15; A
